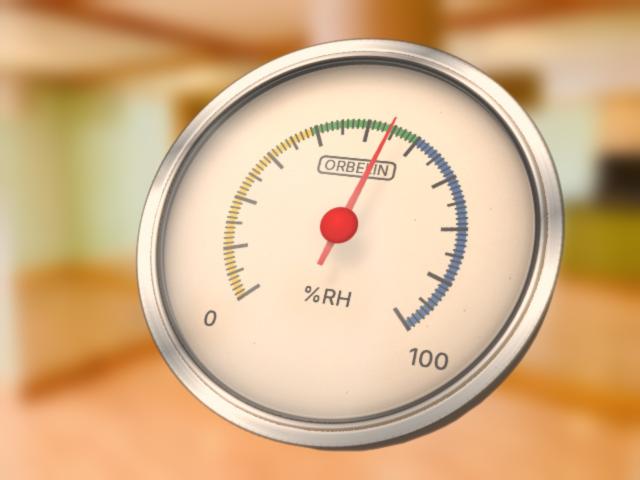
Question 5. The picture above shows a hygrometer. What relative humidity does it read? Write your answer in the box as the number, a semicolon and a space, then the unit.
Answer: 55; %
